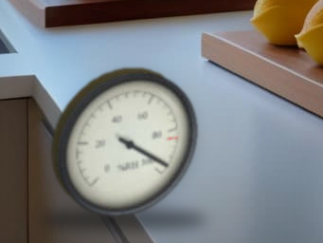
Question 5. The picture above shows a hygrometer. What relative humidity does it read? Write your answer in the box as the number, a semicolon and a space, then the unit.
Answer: 96; %
